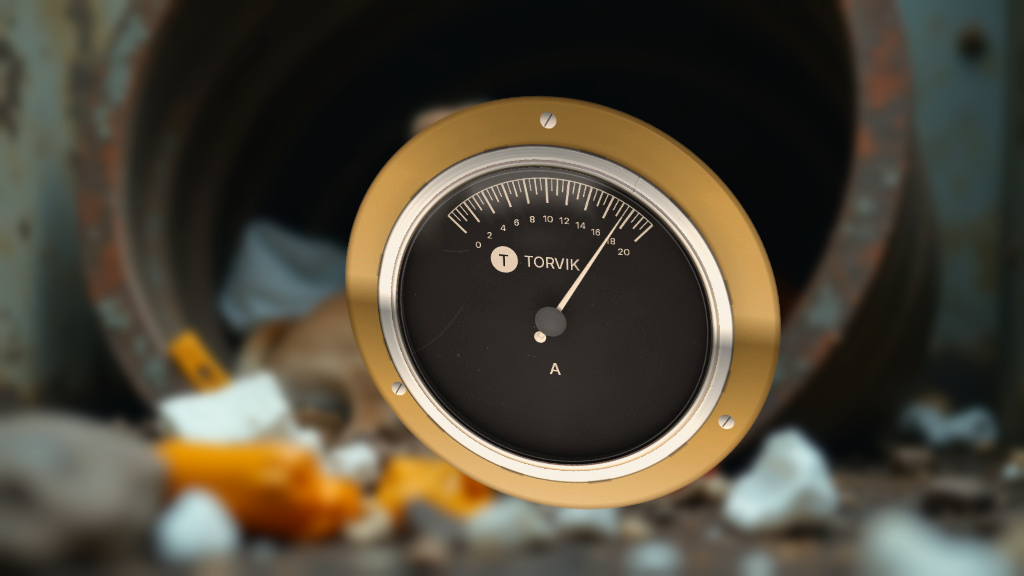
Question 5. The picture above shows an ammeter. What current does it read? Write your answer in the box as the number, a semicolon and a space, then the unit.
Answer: 17.5; A
